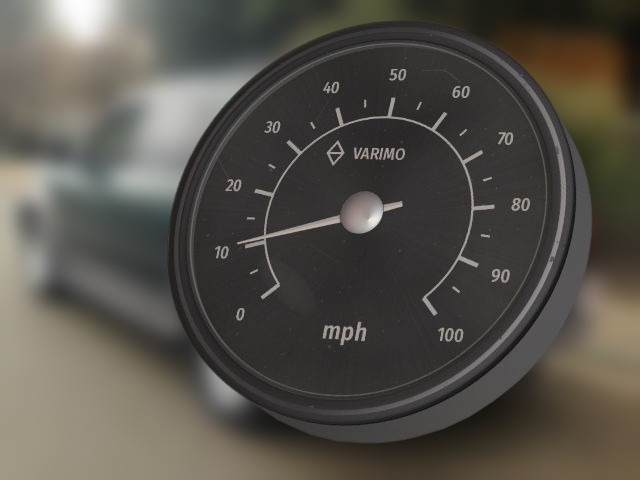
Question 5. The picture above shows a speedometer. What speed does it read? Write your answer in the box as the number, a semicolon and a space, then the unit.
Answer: 10; mph
